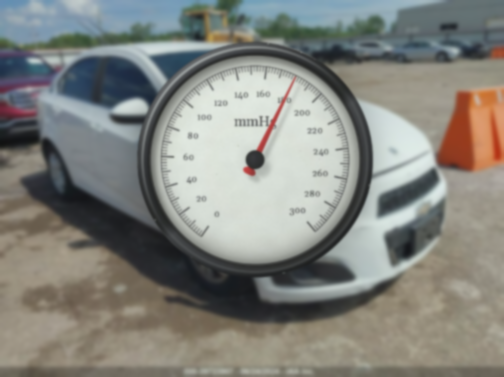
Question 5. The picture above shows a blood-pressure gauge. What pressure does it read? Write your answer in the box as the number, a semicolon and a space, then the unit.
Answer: 180; mmHg
